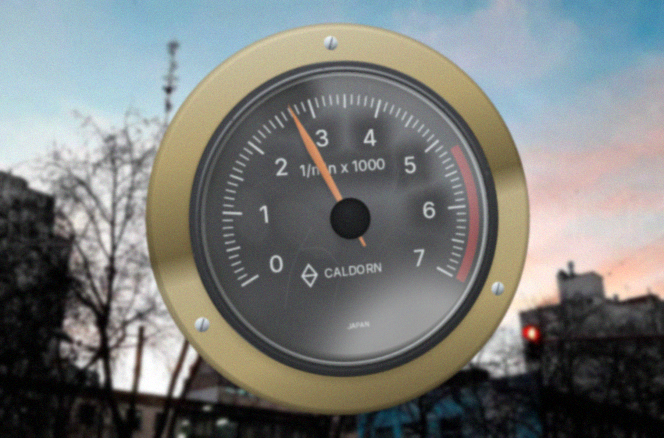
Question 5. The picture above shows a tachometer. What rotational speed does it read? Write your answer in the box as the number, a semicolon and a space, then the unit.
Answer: 2700; rpm
